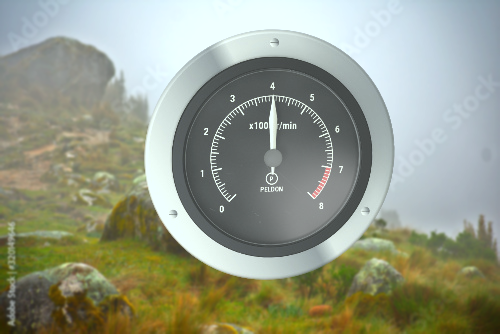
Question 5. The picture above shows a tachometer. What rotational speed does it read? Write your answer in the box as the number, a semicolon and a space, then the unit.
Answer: 4000; rpm
